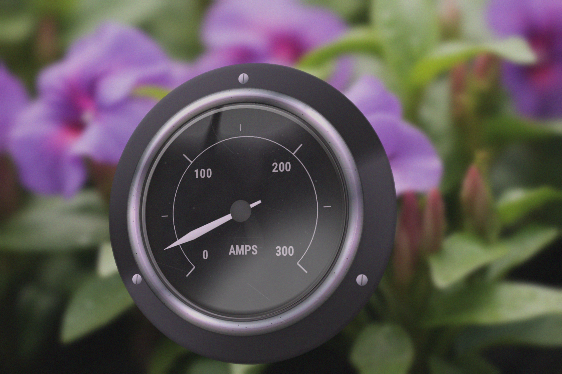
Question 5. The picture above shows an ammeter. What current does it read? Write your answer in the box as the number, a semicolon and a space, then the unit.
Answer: 25; A
